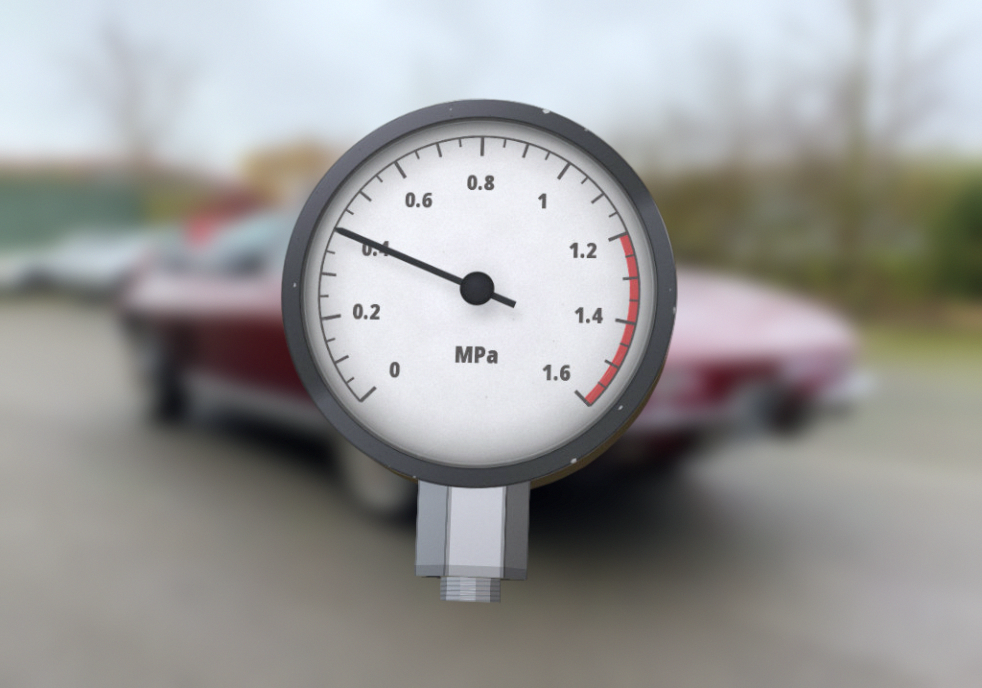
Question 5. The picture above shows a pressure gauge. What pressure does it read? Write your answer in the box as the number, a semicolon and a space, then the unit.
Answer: 0.4; MPa
